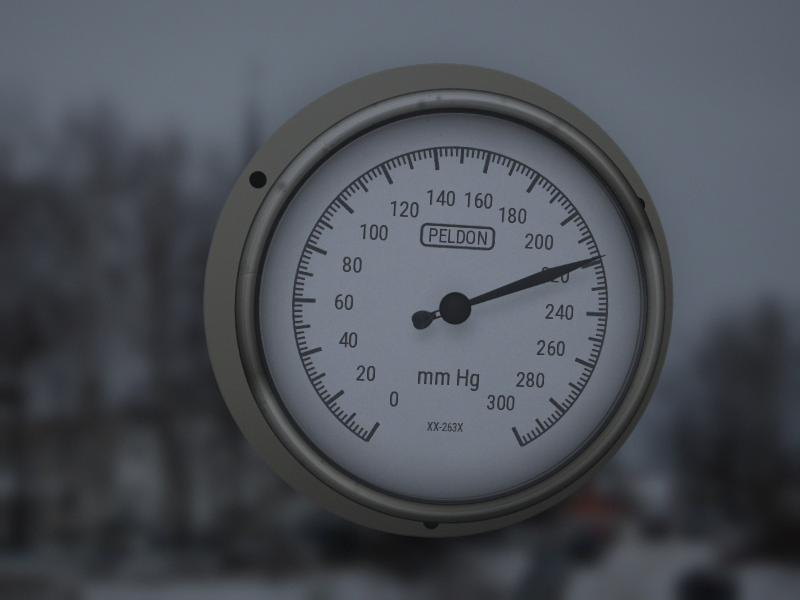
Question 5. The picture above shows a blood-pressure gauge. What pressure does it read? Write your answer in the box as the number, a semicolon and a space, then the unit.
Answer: 218; mmHg
